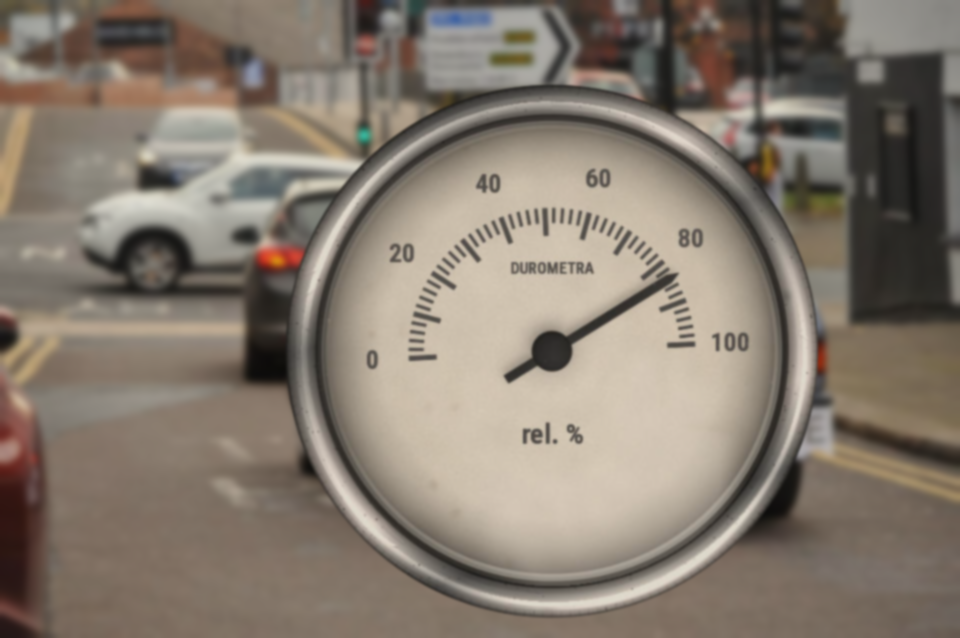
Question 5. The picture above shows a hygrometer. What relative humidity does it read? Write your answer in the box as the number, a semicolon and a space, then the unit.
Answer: 84; %
